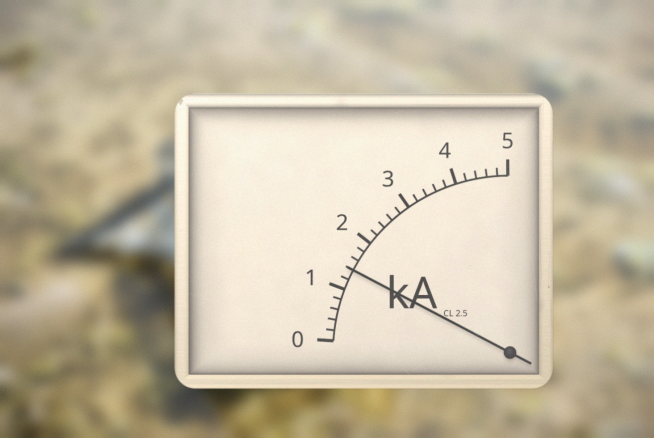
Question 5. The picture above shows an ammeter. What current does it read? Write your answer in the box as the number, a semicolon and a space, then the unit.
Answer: 1.4; kA
